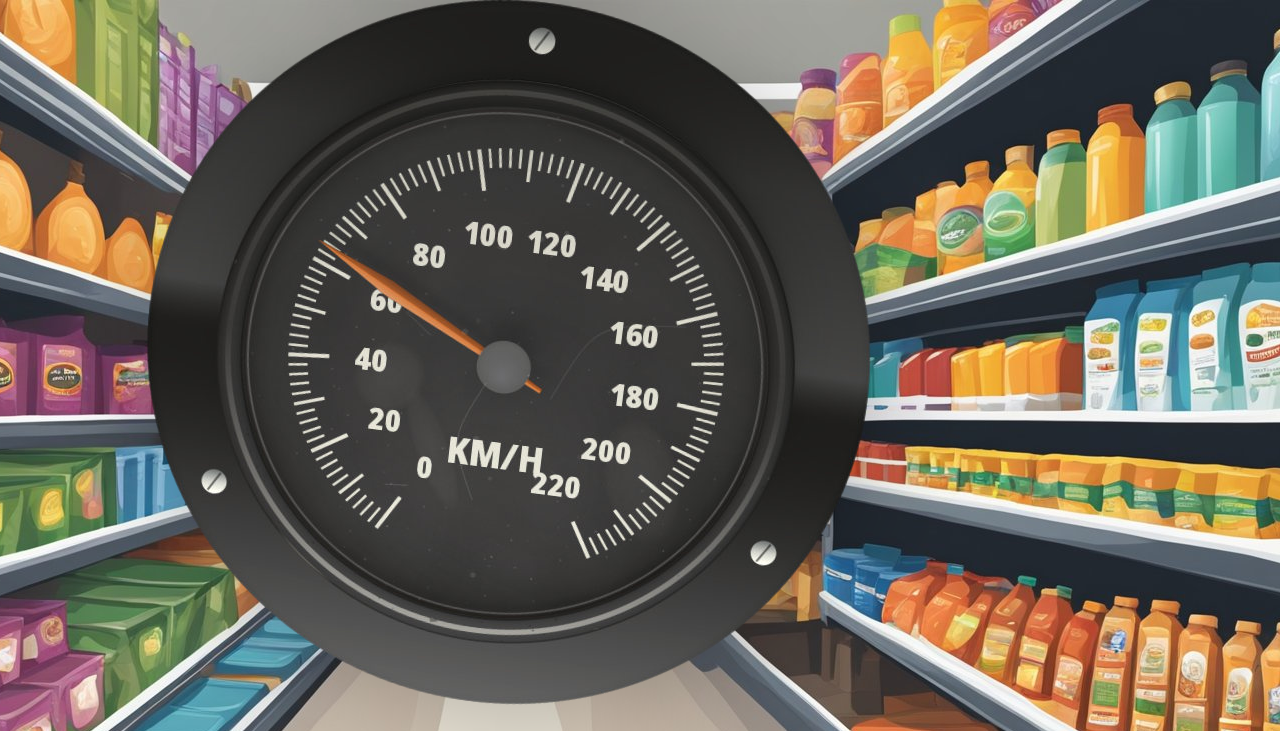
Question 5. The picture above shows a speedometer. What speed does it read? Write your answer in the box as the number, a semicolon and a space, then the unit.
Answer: 64; km/h
